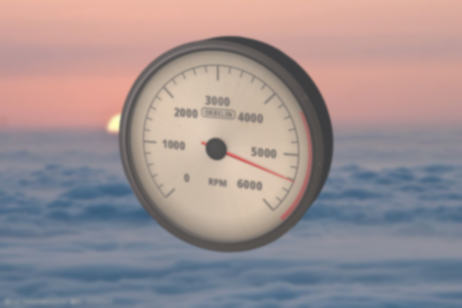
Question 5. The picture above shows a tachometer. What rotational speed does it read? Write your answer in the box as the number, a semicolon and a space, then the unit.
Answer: 5400; rpm
